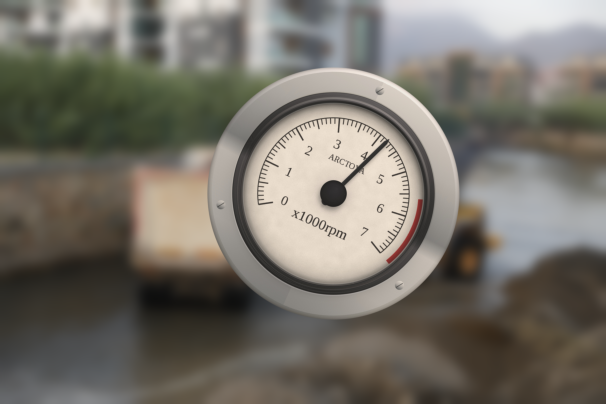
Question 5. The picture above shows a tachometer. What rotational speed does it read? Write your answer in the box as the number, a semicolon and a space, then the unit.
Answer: 4200; rpm
